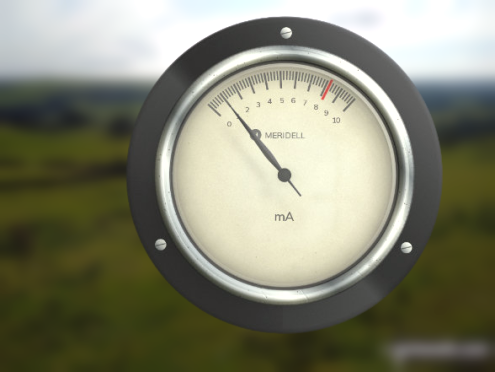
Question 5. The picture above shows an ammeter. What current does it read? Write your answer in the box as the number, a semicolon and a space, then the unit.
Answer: 1; mA
